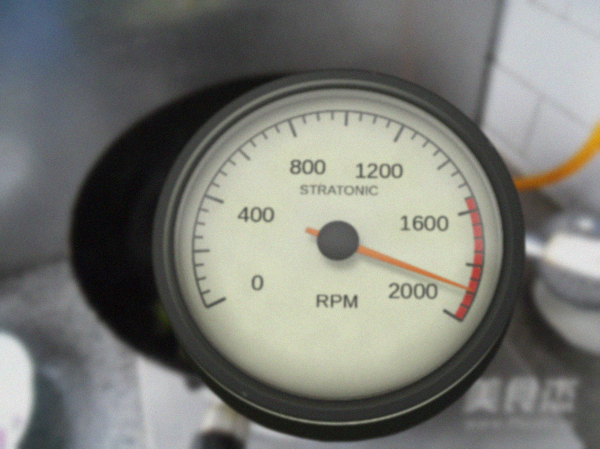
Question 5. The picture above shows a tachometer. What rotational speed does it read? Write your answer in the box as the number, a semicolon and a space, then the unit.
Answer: 1900; rpm
